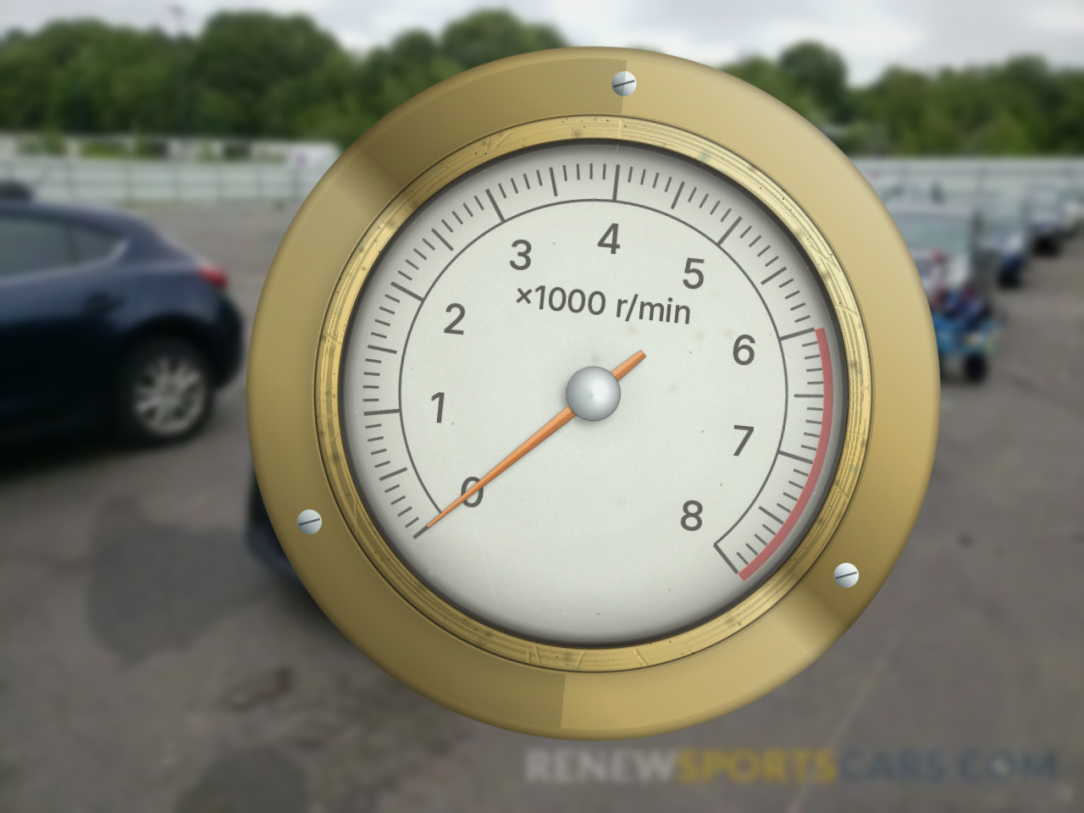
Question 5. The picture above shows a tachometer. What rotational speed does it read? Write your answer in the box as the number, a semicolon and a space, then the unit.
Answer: 0; rpm
